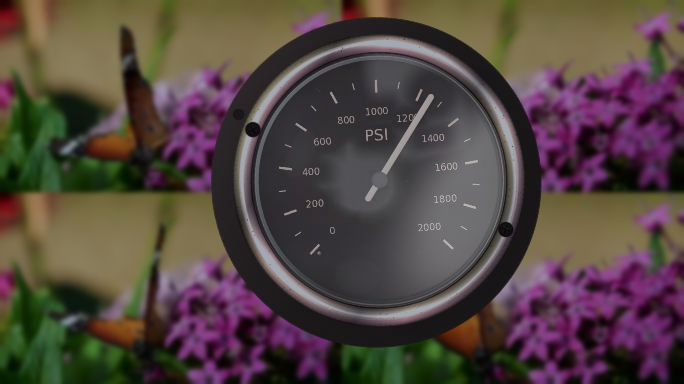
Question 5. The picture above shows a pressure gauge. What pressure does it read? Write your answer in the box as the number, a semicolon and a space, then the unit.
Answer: 1250; psi
